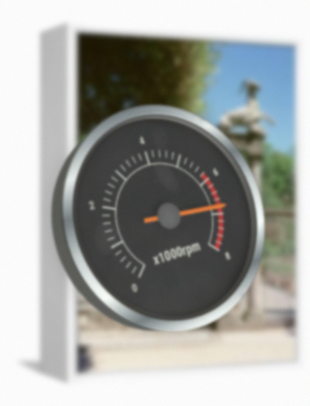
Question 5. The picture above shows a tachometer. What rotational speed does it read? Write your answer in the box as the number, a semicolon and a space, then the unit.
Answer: 6800; rpm
